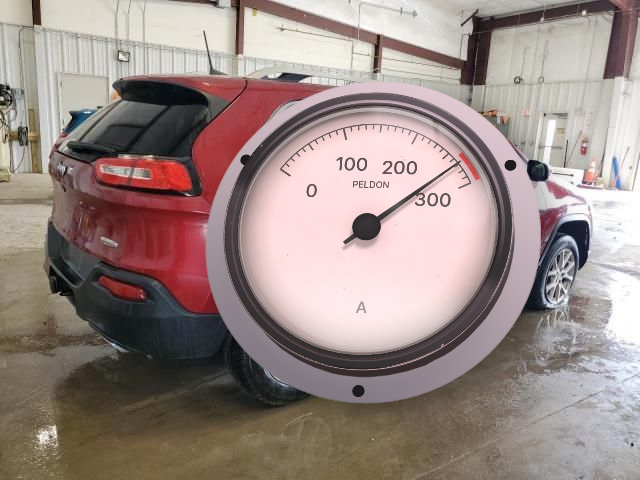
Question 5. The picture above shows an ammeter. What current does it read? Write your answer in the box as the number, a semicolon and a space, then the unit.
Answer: 270; A
